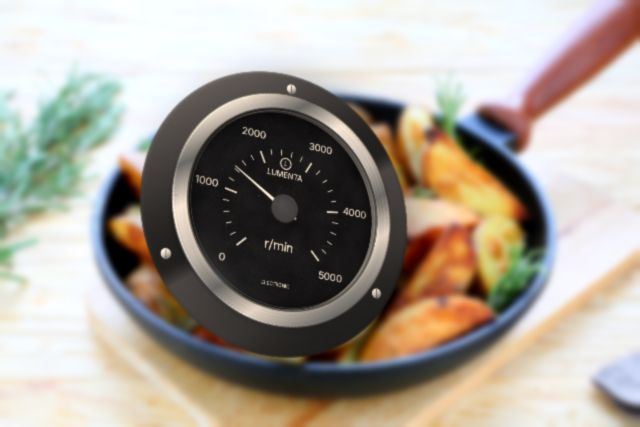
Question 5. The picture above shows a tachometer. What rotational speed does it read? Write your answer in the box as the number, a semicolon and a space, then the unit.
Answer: 1400; rpm
